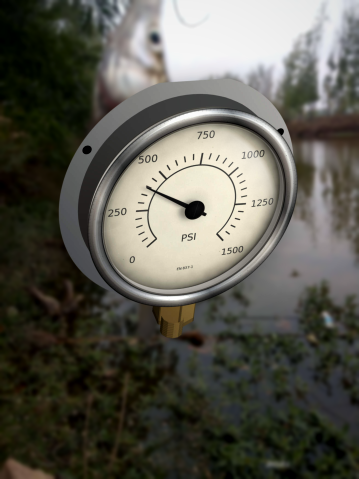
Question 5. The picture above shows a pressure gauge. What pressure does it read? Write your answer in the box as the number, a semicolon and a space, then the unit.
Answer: 400; psi
